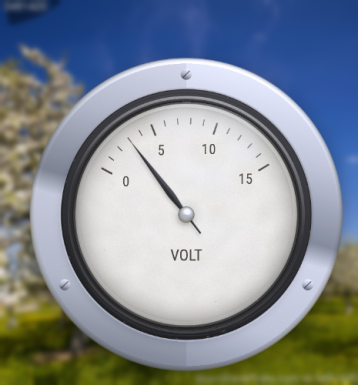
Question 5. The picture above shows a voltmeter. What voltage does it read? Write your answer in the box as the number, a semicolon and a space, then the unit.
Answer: 3; V
